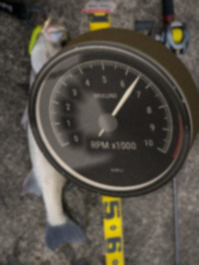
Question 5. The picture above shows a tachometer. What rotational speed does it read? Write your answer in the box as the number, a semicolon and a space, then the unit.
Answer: 6500; rpm
